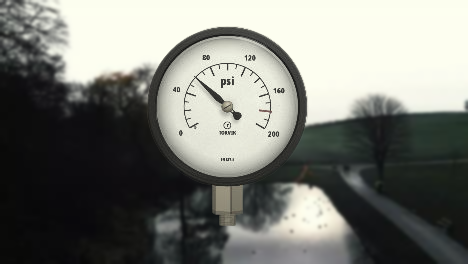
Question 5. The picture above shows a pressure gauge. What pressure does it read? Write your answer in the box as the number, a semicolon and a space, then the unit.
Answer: 60; psi
